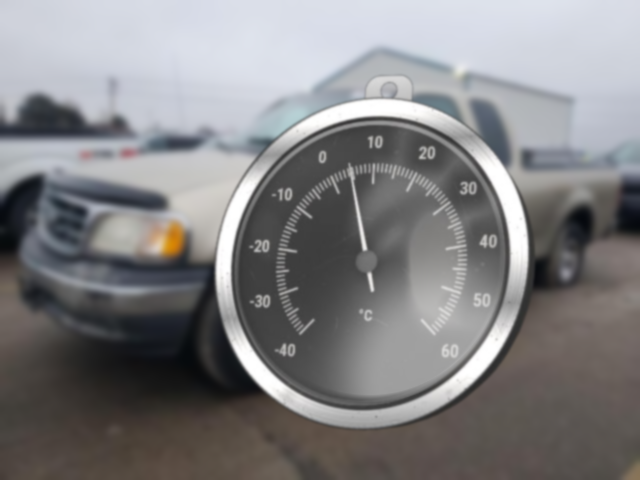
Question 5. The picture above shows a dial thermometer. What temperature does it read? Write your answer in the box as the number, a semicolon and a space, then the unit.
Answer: 5; °C
